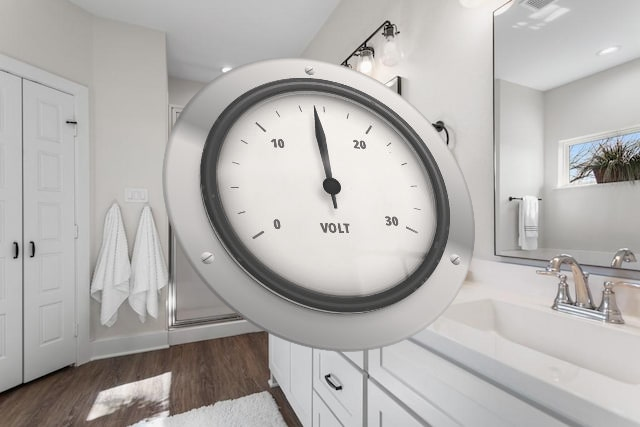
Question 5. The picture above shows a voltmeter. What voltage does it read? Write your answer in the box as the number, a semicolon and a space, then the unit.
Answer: 15; V
